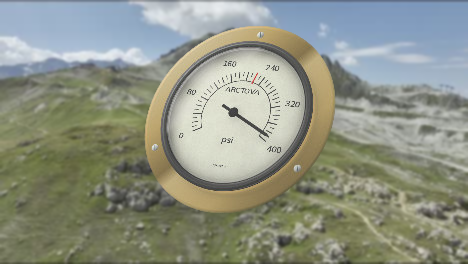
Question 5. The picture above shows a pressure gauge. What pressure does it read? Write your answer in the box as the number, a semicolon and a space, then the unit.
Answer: 390; psi
